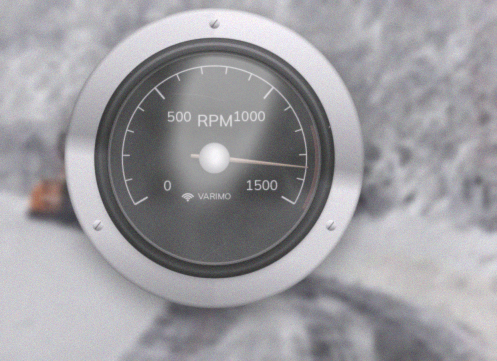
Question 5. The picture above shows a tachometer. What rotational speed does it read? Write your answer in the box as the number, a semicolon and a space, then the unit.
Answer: 1350; rpm
